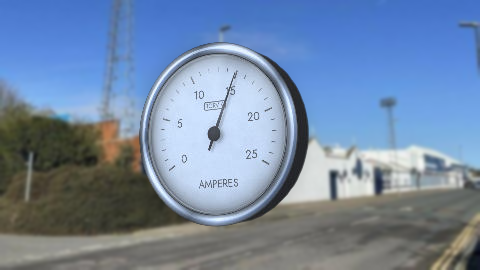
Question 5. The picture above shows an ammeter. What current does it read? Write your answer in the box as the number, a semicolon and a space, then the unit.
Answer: 15; A
